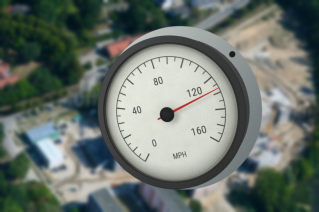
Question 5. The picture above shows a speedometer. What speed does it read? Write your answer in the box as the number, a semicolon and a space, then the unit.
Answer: 127.5; mph
